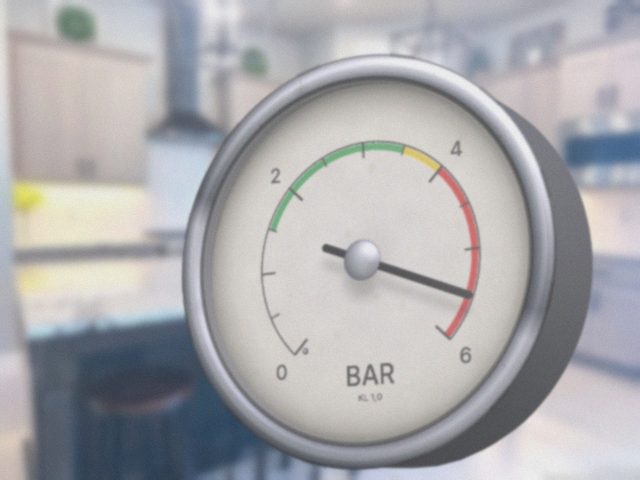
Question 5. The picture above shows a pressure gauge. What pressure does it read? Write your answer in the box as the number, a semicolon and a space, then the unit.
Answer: 5.5; bar
